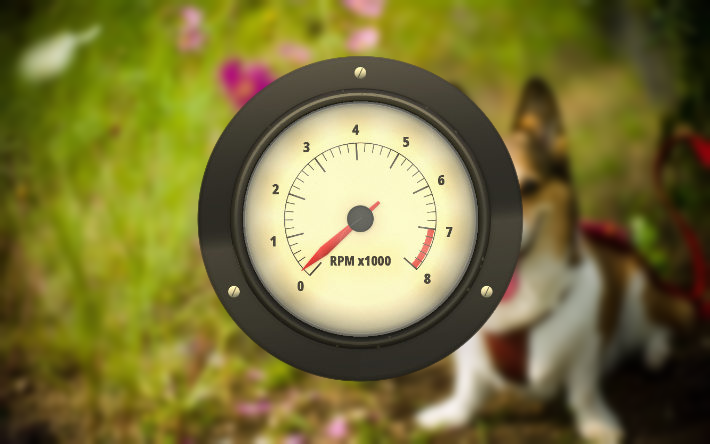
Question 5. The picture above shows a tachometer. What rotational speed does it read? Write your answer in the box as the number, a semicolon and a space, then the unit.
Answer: 200; rpm
